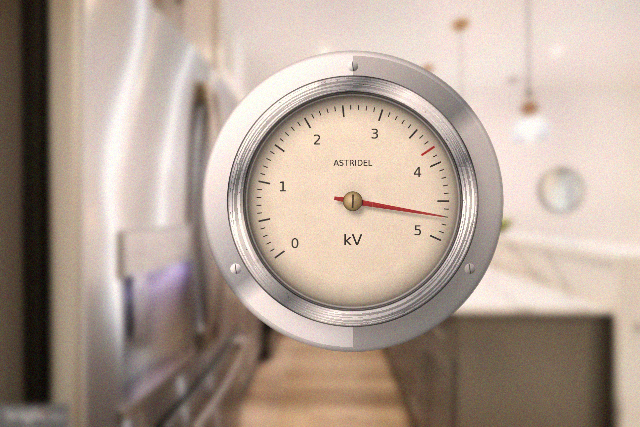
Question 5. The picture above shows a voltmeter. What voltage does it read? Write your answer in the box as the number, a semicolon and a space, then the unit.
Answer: 4.7; kV
